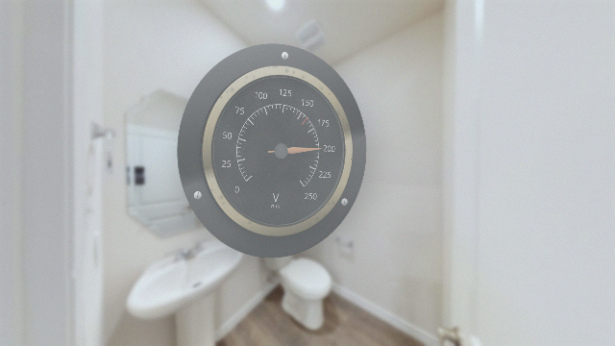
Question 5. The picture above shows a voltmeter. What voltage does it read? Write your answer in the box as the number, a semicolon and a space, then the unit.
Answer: 200; V
